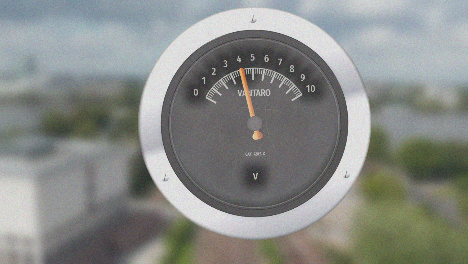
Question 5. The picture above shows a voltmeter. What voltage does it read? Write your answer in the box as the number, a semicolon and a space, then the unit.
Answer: 4; V
